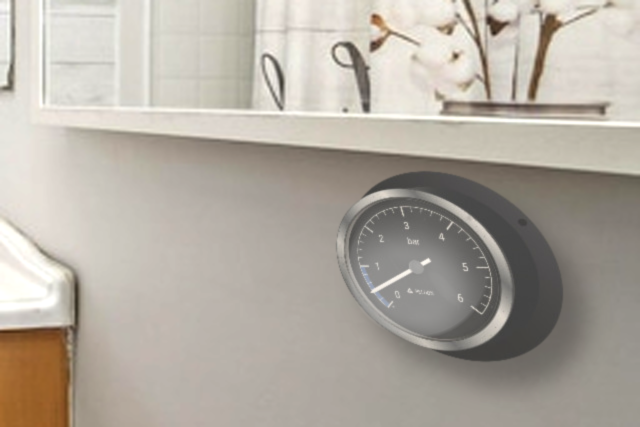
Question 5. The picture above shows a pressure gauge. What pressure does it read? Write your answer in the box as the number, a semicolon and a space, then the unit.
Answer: 0.4; bar
